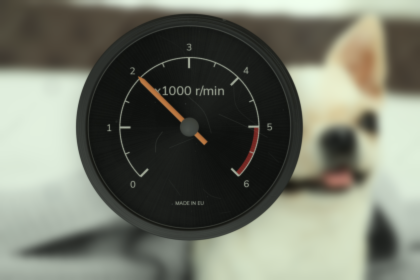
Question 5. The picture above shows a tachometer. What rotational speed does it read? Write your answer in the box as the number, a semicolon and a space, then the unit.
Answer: 2000; rpm
